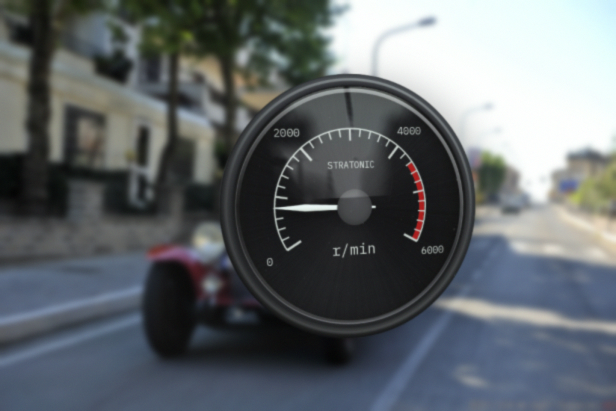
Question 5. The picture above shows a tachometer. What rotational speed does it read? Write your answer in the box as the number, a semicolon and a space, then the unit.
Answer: 800; rpm
